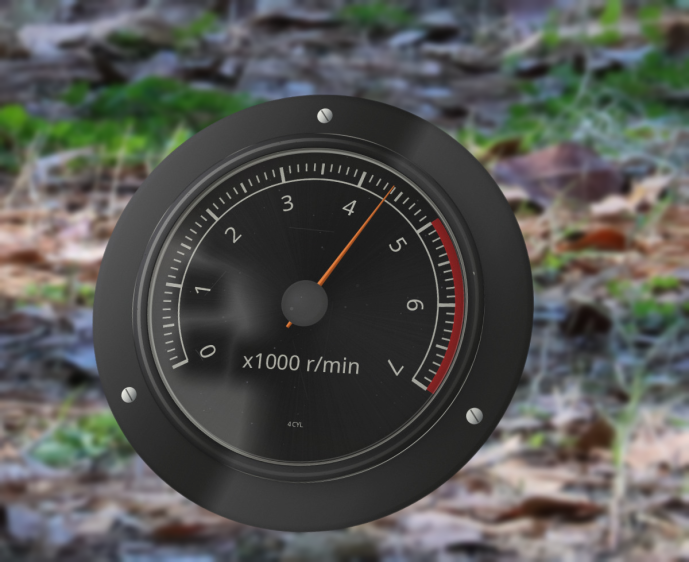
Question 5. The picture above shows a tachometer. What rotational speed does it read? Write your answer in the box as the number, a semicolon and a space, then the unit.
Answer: 4400; rpm
